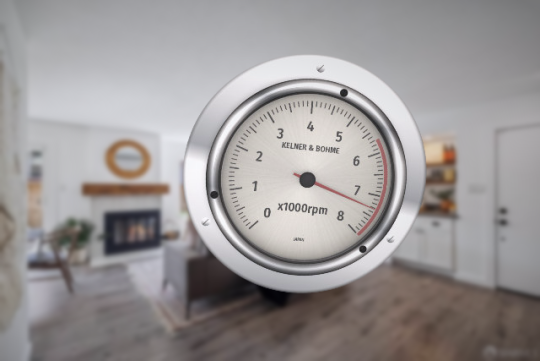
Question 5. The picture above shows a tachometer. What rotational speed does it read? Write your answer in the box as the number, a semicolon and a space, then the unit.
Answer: 7300; rpm
